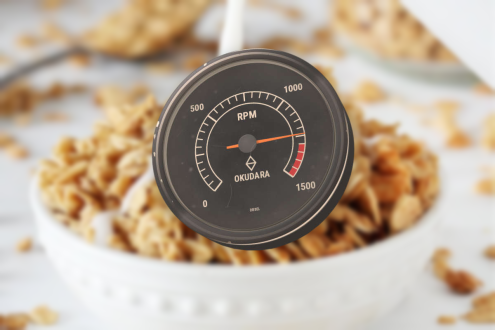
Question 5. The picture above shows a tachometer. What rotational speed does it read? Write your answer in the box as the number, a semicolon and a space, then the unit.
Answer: 1250; rpm
